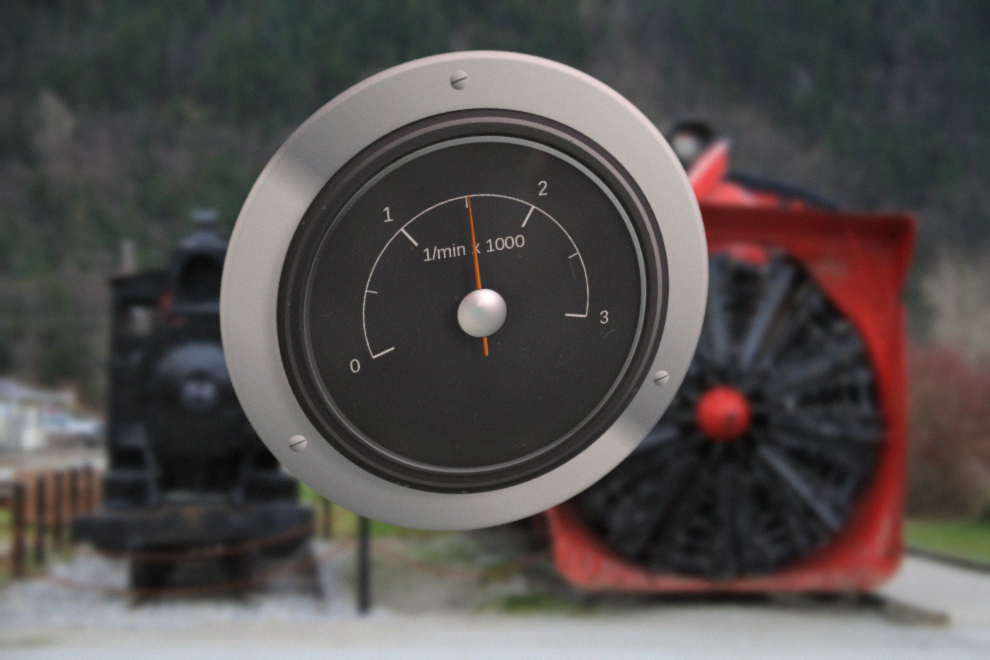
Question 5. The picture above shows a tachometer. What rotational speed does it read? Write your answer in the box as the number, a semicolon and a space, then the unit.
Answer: 1500; rpm
